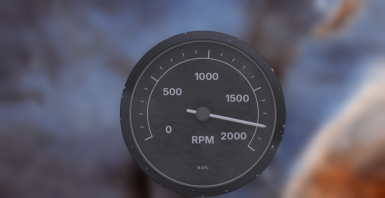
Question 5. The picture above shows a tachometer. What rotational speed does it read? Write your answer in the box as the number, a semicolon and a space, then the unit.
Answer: 1800; rpm
